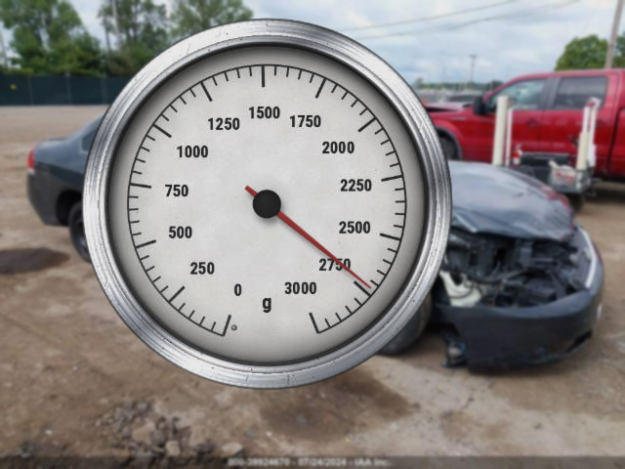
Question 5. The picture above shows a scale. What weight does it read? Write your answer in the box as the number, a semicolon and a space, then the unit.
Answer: 2725; g
